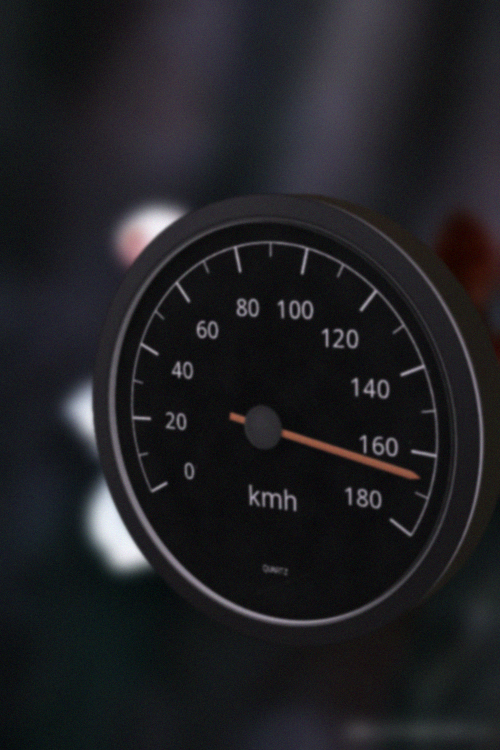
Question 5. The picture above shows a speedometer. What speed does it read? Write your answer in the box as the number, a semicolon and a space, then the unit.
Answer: 165; km/h
